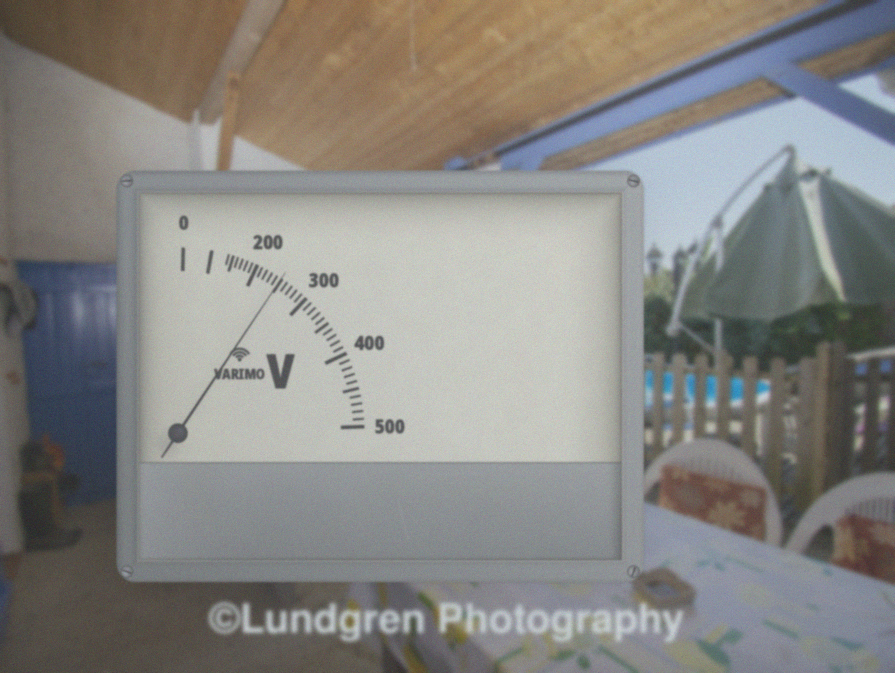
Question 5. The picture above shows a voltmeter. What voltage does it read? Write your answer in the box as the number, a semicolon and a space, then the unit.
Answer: 250; V
